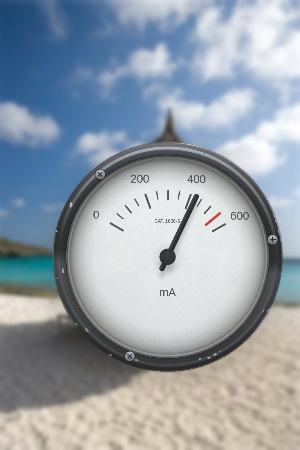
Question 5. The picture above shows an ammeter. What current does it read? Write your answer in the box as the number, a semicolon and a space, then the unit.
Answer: 425; mA
